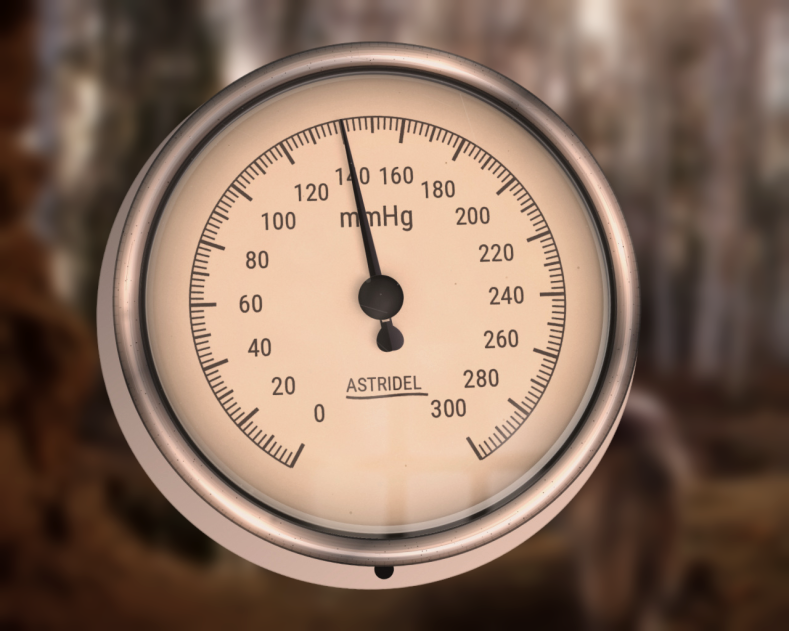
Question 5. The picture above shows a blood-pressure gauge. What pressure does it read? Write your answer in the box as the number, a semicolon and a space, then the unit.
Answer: 140; mmHg
